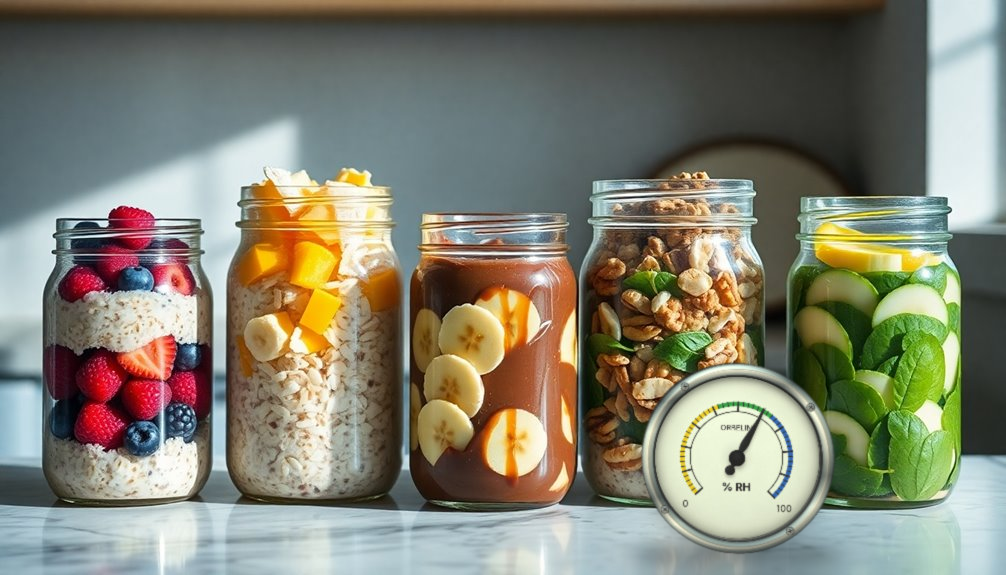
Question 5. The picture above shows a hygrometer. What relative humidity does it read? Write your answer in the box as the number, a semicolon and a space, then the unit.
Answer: 60; %
